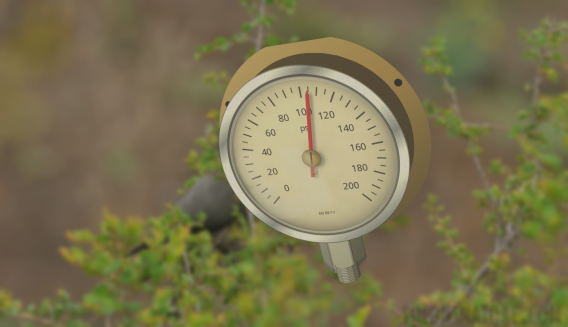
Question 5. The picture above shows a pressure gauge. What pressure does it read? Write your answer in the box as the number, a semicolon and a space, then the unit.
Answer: 105; psi
